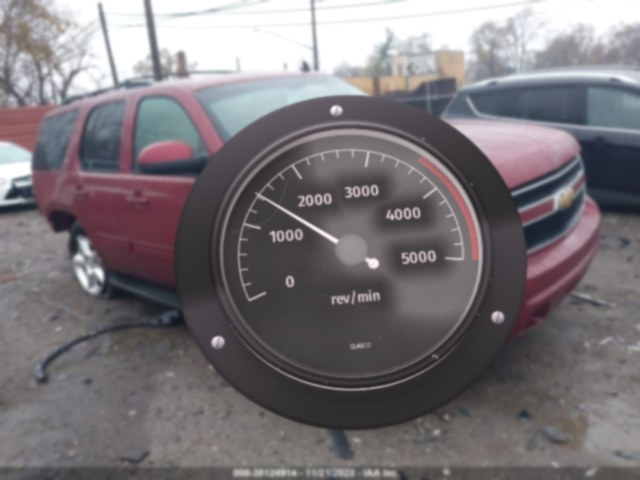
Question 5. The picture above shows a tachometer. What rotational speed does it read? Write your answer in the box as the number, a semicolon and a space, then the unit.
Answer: 1400; rpm
